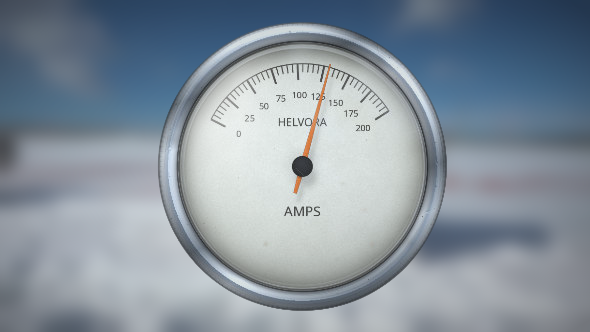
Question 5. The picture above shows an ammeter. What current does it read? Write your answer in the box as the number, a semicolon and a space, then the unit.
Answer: 130; A
